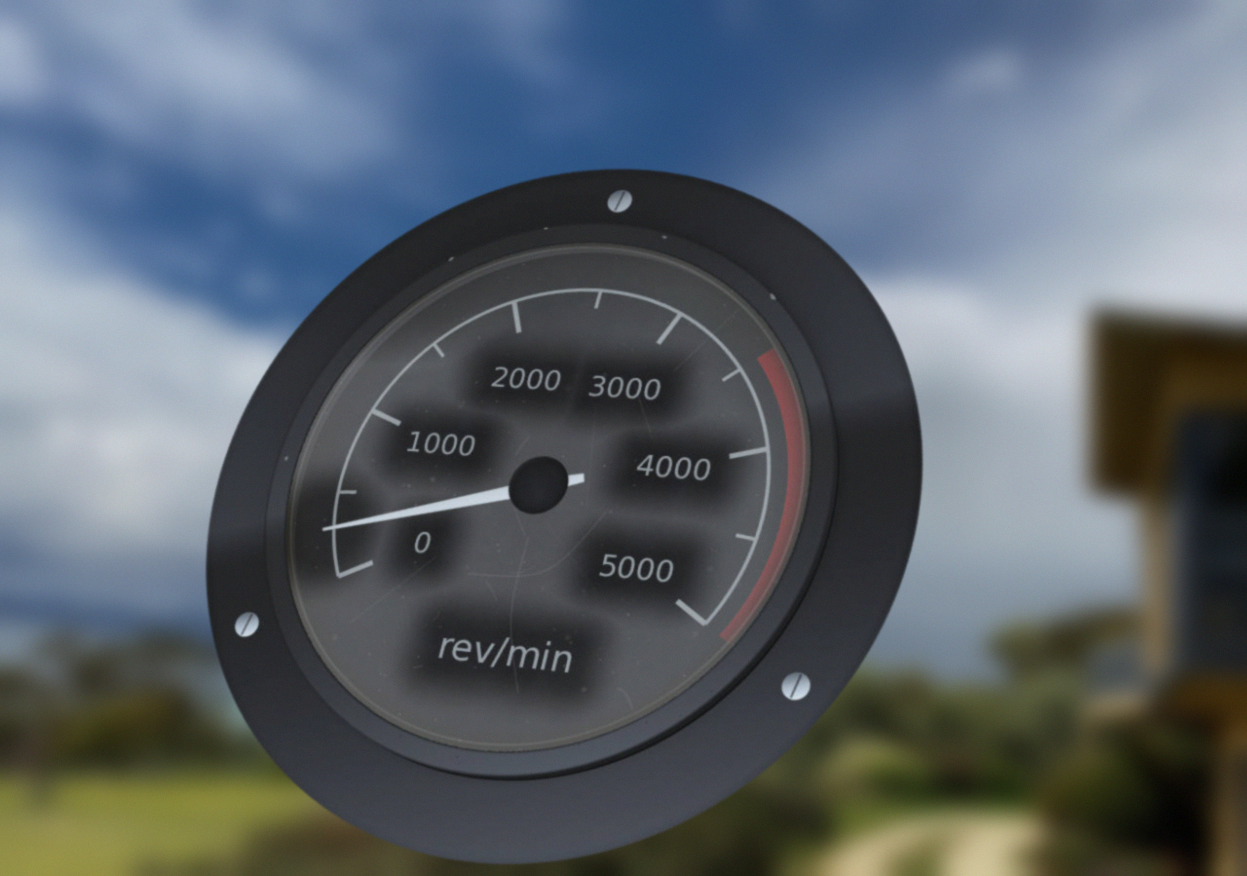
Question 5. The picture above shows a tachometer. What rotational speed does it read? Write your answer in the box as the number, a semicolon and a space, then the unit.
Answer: 250; rpm
